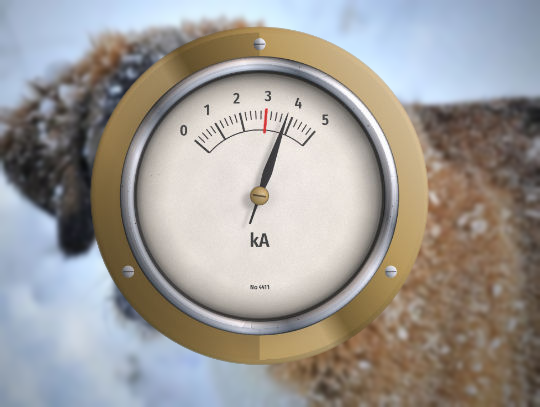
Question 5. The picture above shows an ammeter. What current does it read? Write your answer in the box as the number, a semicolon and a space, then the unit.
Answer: 3.8; kA
